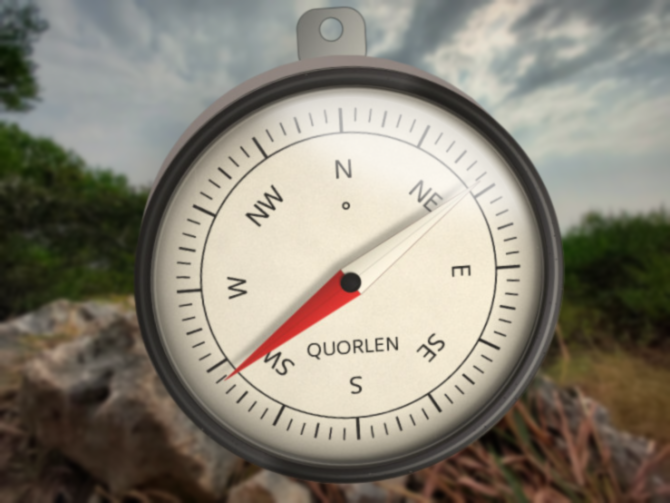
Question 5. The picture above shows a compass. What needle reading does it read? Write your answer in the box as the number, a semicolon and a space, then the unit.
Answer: 235; °
